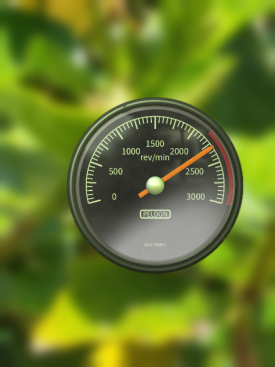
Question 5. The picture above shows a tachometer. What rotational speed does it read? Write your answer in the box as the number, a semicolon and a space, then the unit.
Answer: 2300; rpm
